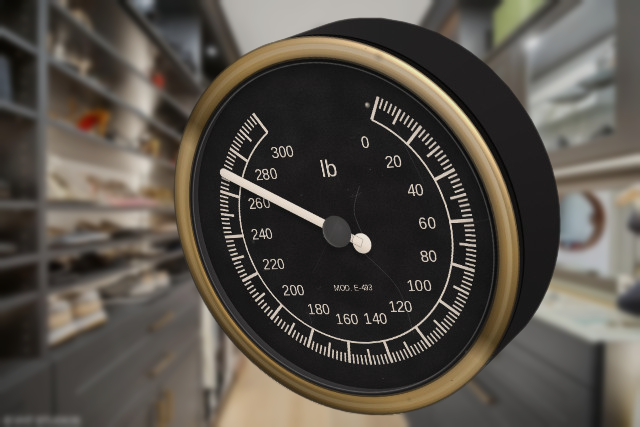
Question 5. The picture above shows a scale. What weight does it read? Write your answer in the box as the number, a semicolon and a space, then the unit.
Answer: 270; lb
